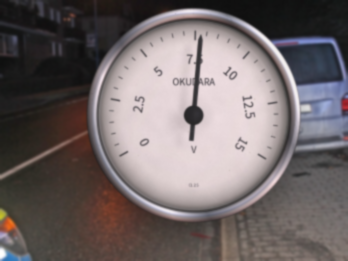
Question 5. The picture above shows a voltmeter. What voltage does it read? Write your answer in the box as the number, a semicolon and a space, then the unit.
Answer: 7.75; V
